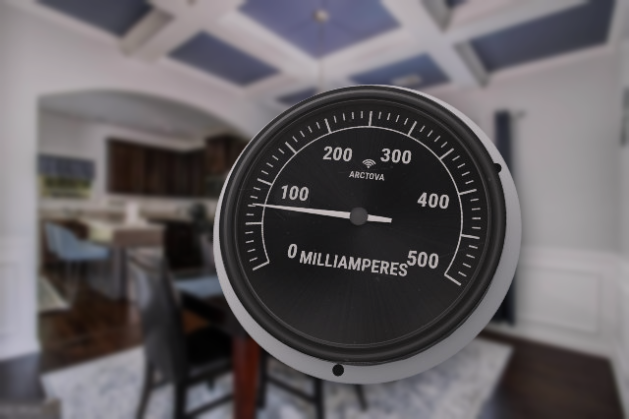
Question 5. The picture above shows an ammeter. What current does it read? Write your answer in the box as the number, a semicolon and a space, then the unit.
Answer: 70; mA
